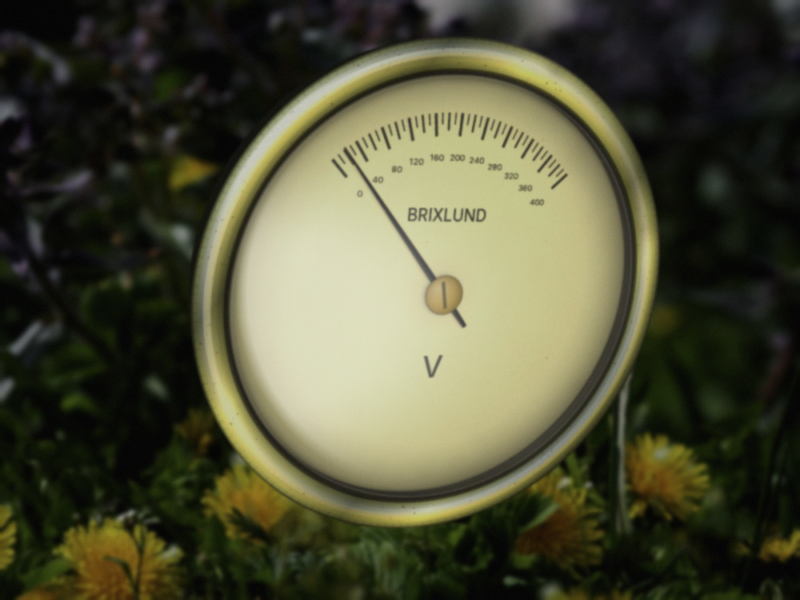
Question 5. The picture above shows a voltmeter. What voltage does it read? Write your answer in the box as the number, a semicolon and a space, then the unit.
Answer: 20; V
